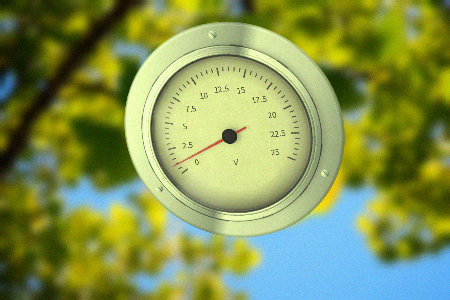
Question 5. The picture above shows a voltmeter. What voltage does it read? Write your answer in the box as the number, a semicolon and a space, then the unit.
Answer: 1; V
